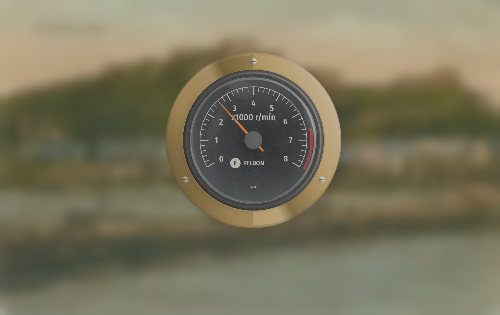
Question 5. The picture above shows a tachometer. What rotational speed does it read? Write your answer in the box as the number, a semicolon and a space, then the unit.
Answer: 2600; rpm
